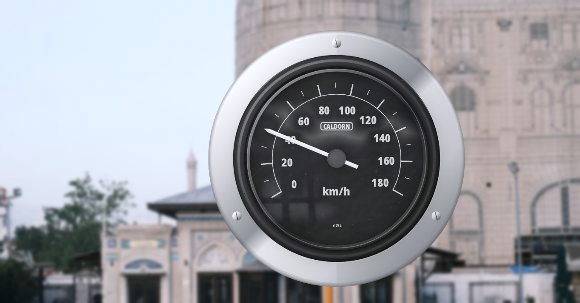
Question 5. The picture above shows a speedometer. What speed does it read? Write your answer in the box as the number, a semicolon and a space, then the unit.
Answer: 40; km/h
